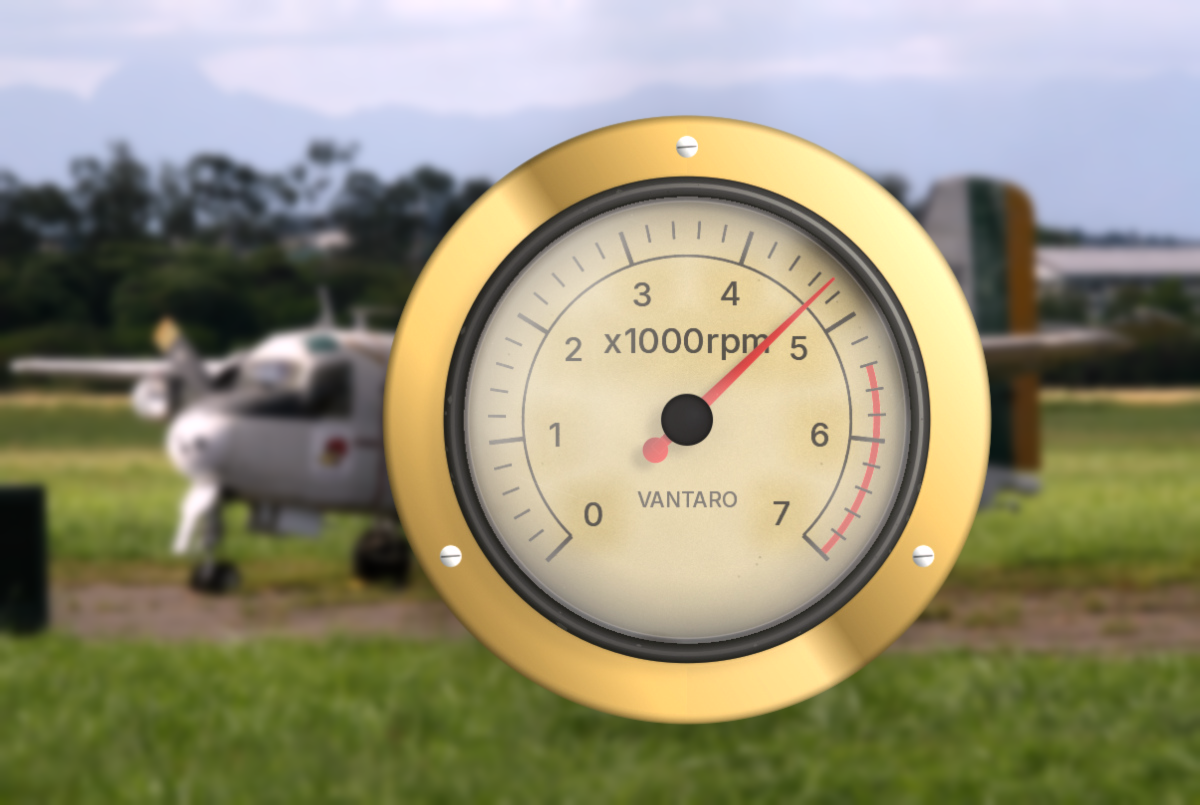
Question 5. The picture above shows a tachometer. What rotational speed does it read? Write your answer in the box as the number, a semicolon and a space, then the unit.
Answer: 4700; rpm
